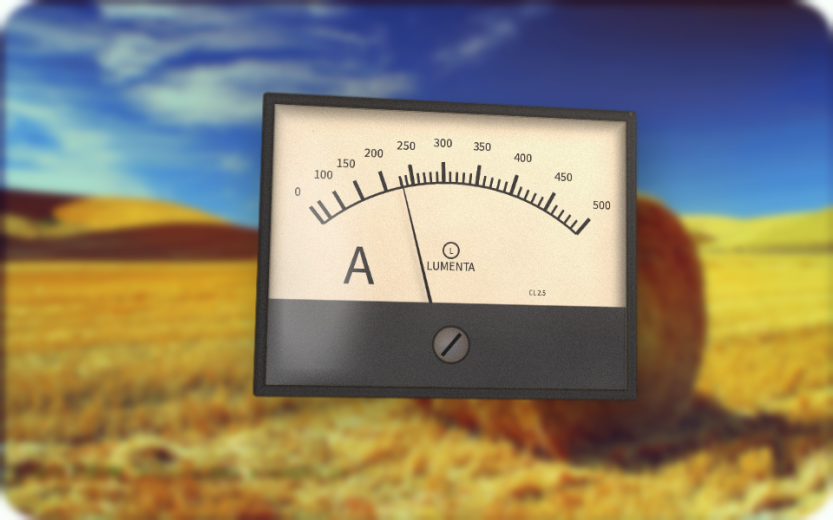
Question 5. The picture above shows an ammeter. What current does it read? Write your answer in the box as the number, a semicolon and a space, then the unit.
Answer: 230; A
